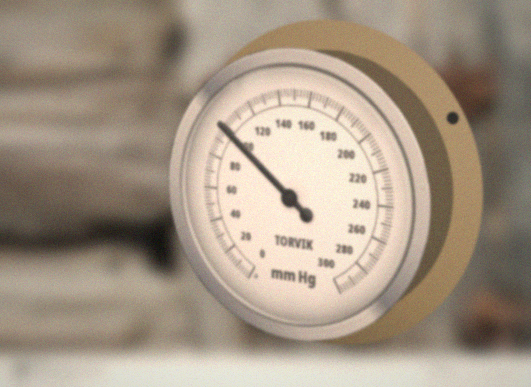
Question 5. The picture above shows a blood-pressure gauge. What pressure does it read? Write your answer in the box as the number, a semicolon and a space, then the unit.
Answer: 100; mmHg
